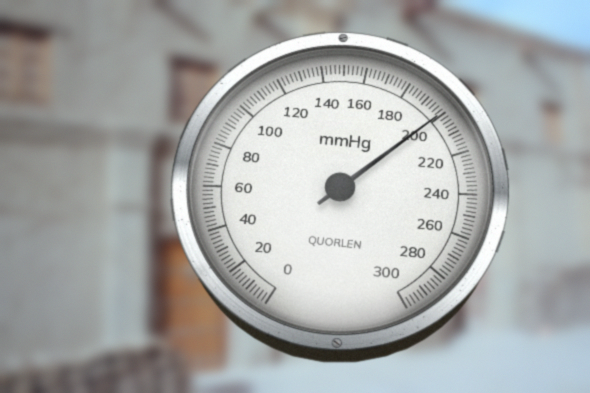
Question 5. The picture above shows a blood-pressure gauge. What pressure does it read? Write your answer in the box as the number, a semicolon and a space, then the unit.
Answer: 200; mmHg
